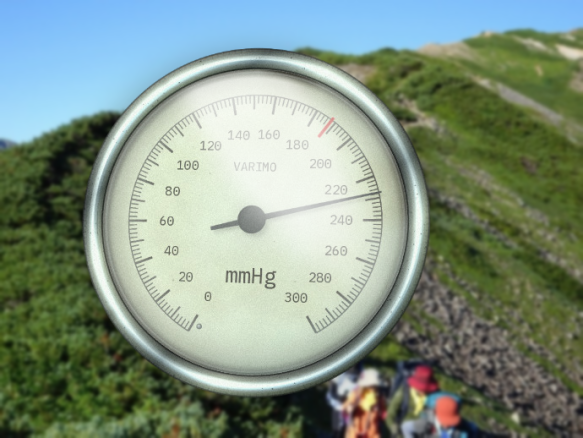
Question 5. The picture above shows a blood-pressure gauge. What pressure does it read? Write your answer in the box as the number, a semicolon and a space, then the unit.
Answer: 228; mmHg
